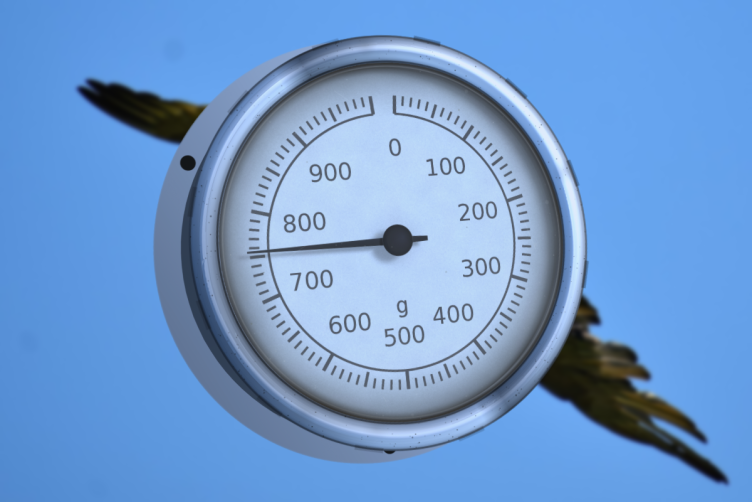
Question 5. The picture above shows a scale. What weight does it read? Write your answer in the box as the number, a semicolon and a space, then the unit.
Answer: 755; g
